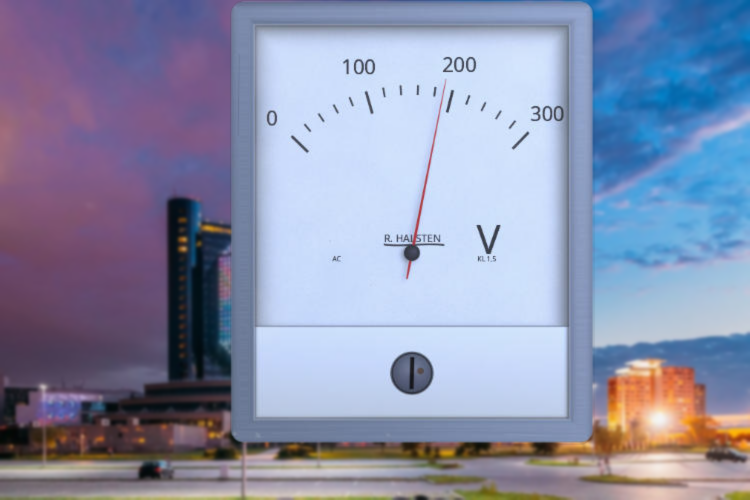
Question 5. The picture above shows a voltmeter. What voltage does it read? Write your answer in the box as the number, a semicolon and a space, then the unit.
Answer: 190; V
